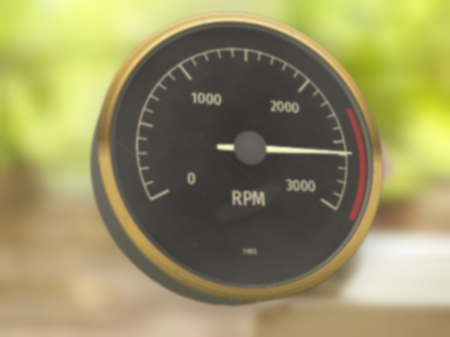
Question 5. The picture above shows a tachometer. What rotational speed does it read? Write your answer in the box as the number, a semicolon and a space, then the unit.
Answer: 2600; rpm
